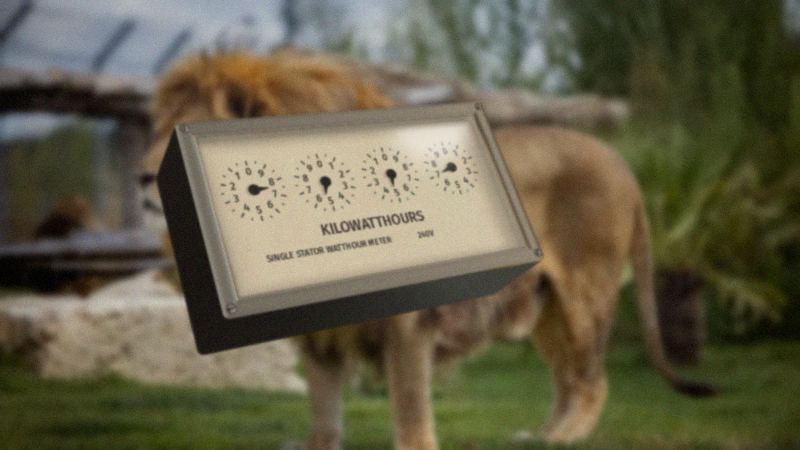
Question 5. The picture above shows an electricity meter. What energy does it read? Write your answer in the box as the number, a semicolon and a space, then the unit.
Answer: 7547; kWh
